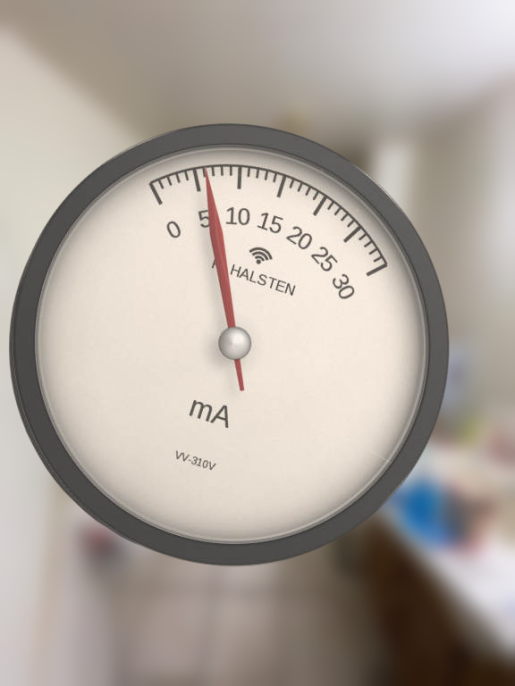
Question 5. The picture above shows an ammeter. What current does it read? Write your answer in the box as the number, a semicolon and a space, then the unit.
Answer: 6; mA
